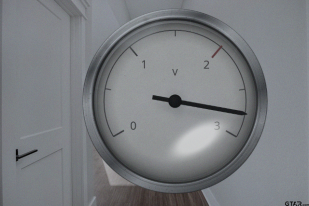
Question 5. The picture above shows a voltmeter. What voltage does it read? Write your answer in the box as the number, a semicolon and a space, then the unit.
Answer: 2.75; V
